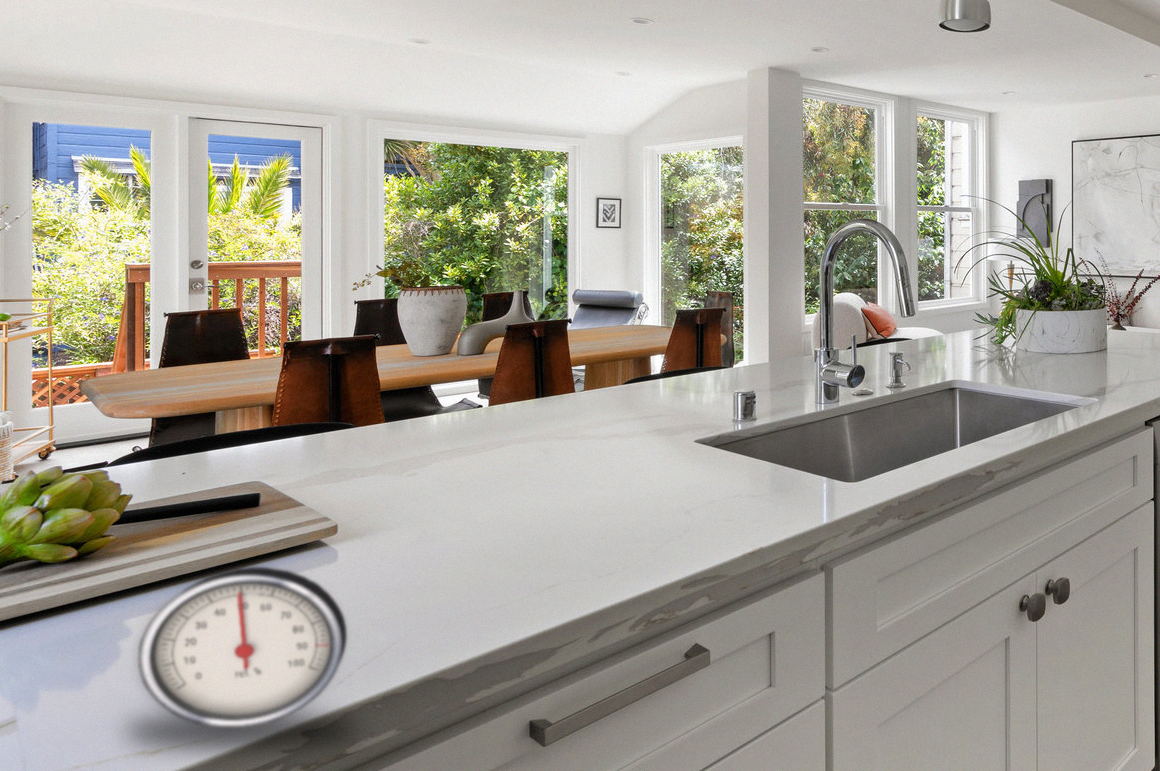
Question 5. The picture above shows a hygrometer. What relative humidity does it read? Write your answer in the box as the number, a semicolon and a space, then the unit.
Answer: 50; %
